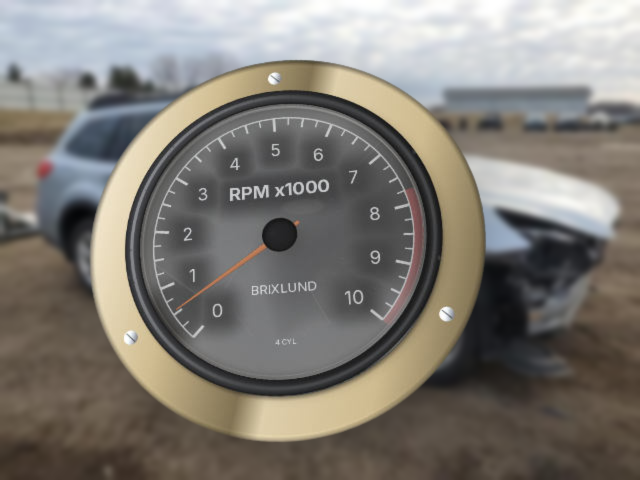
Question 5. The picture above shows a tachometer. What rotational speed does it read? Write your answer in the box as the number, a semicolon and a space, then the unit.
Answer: 500; rpm
